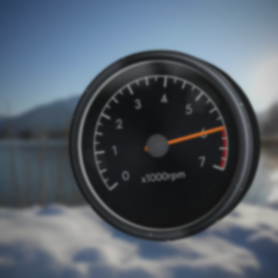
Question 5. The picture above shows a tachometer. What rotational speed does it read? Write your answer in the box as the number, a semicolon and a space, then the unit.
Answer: 6000; rpm
